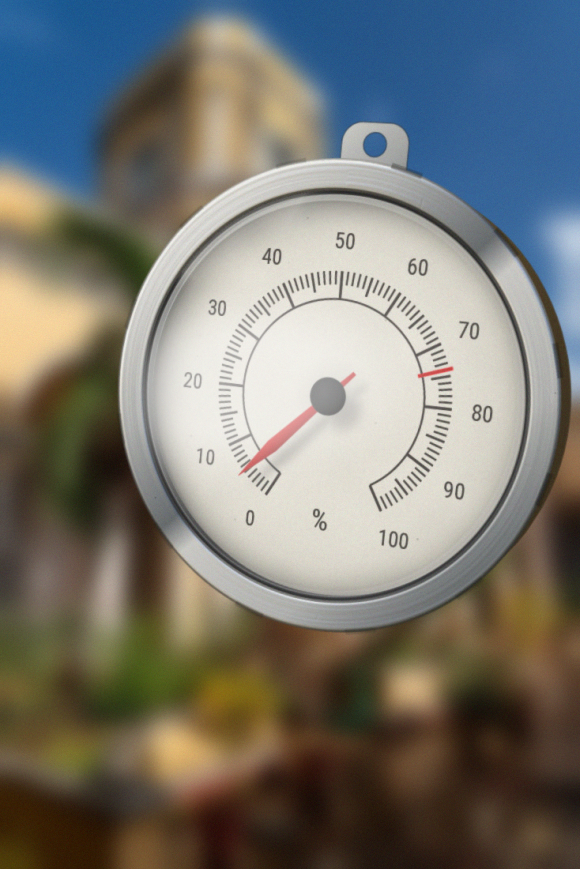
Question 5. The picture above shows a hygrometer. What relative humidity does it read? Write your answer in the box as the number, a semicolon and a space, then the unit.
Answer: 5; %
